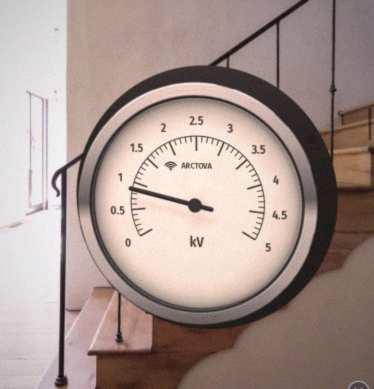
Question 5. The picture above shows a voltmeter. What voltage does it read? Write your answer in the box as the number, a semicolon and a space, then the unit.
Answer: 0.9; kV
